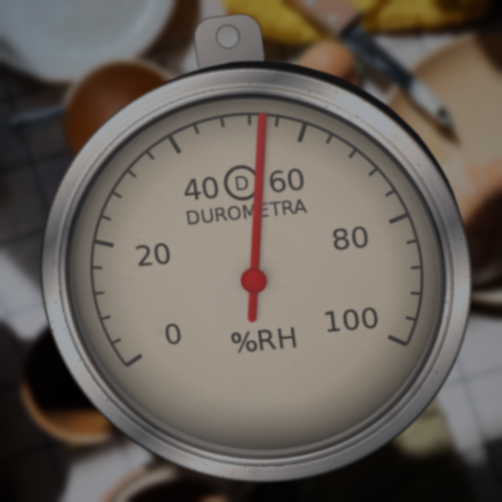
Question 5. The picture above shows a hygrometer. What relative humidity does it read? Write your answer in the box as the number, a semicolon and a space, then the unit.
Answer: 54; %
